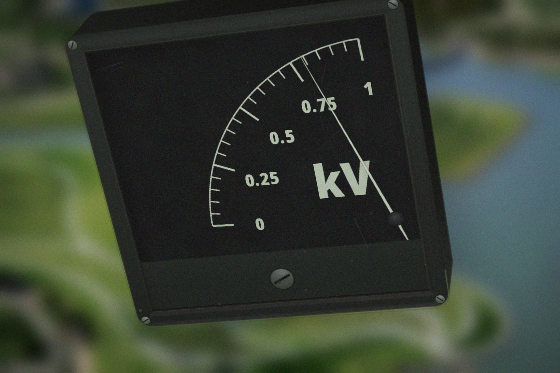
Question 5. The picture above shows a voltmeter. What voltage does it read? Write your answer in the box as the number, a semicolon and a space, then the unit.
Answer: 0.8; kV
